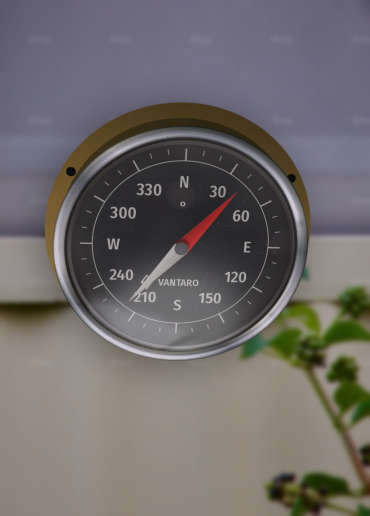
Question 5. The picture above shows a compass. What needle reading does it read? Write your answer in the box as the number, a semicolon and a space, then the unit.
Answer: 40; °
